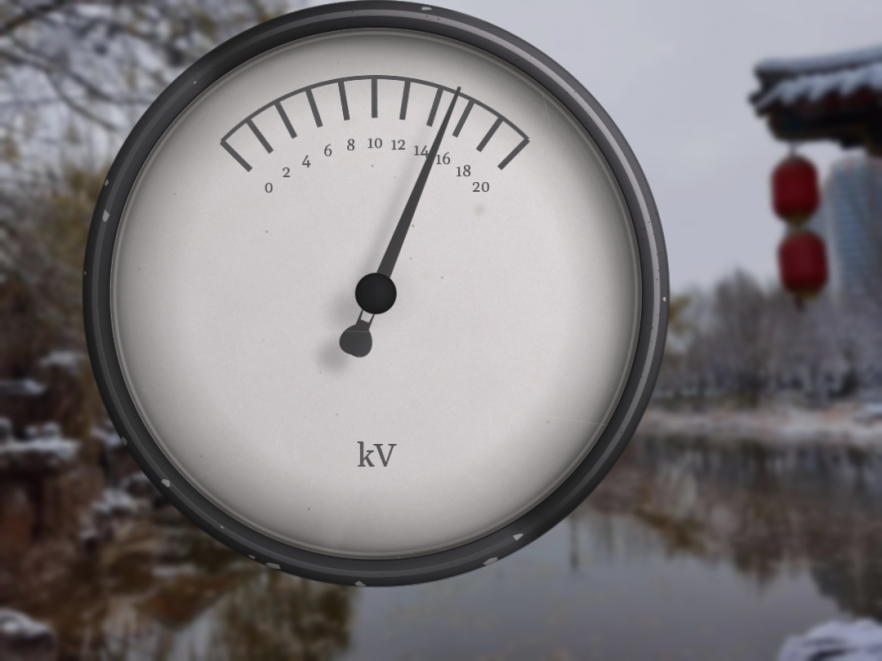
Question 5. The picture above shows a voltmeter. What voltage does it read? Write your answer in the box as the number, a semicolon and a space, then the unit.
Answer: 15; kV
